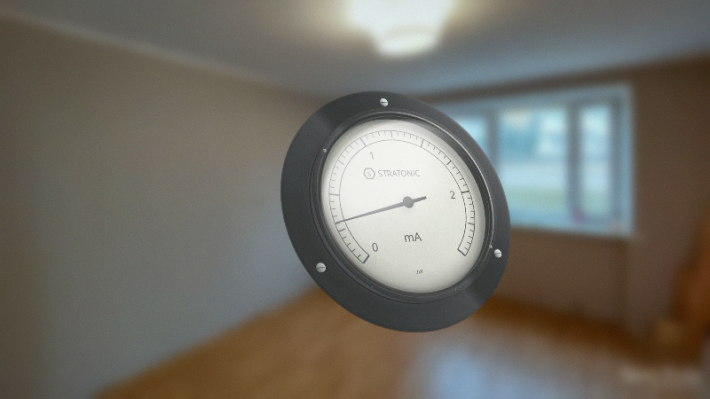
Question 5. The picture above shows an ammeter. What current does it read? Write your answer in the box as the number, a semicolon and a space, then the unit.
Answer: 0.3; mA
